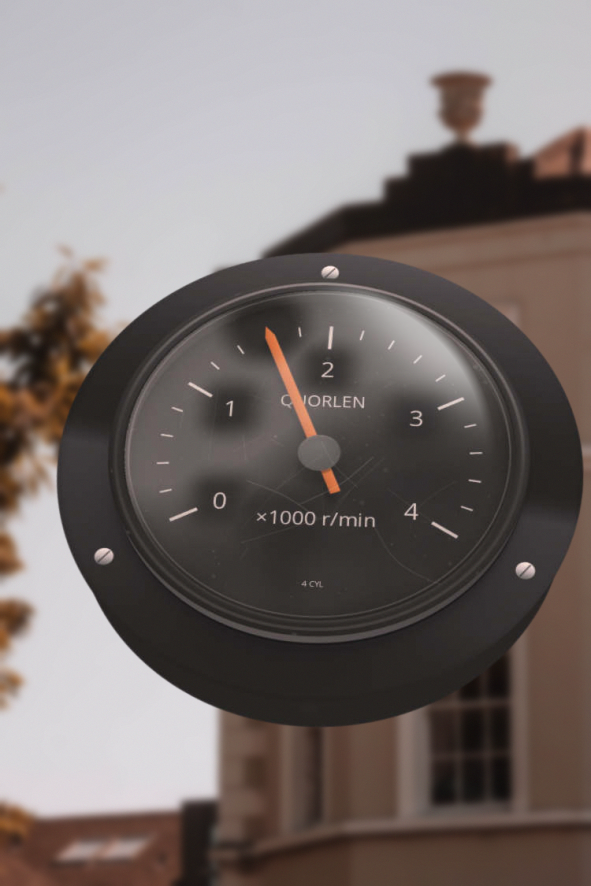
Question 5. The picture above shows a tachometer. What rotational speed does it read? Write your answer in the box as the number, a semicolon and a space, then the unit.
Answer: 1600; rpm
